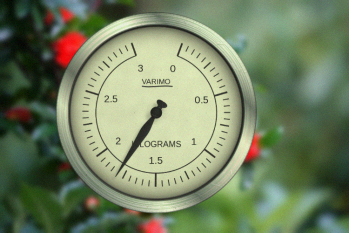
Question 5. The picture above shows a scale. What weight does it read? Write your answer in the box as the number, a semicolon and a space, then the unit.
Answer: 1.8; kg
